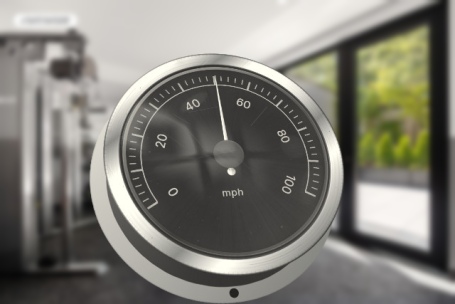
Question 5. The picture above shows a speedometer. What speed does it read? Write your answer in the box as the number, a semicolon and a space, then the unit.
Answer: 50; mph
